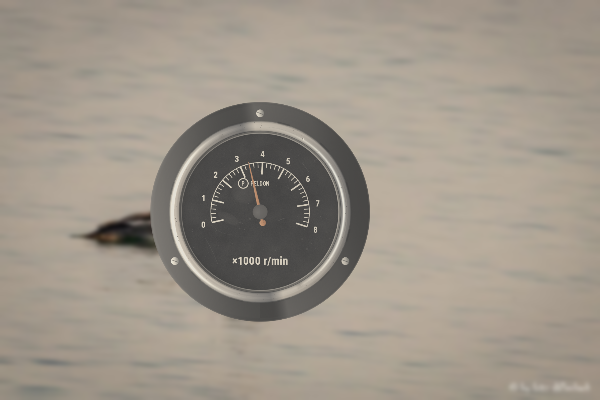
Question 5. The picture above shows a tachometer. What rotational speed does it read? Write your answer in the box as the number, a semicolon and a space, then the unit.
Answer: 3400; rpm
